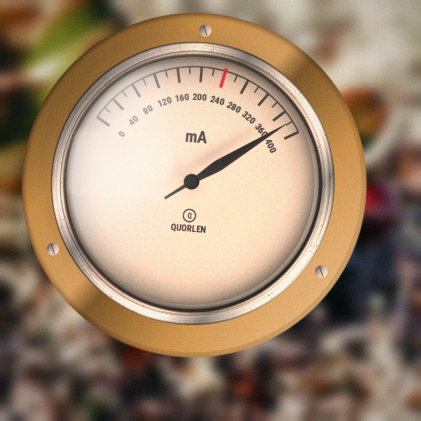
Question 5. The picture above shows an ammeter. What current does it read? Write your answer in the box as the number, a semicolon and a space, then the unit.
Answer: 380; mA
